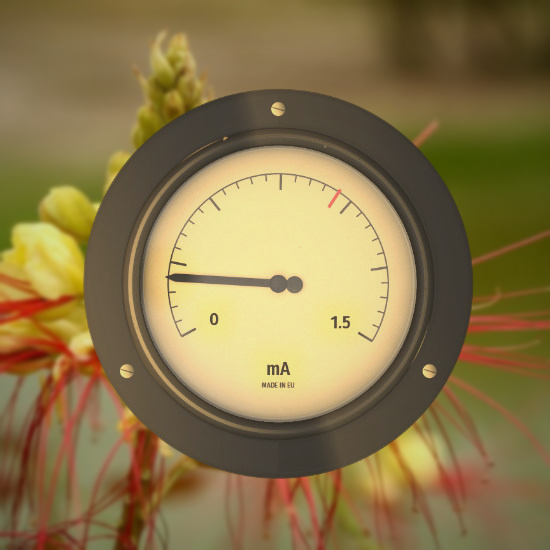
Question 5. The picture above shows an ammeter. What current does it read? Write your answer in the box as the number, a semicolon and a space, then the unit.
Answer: 0.2; mA
